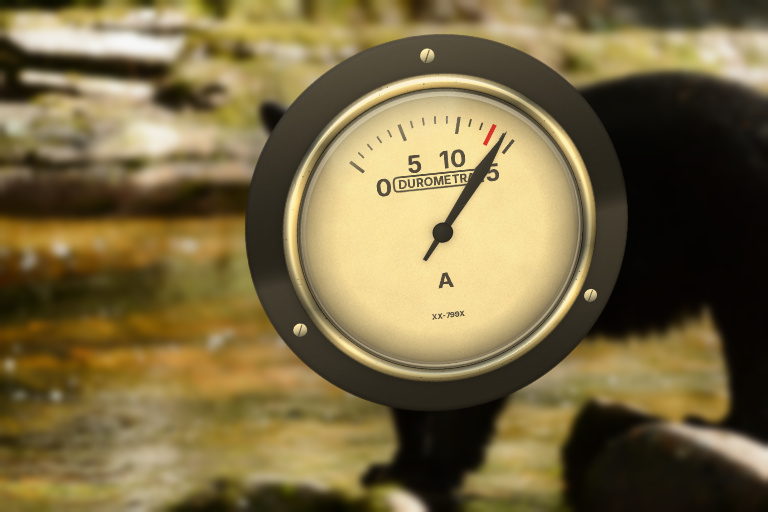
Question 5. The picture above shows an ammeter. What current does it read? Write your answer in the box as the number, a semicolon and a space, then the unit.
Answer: 14; A
